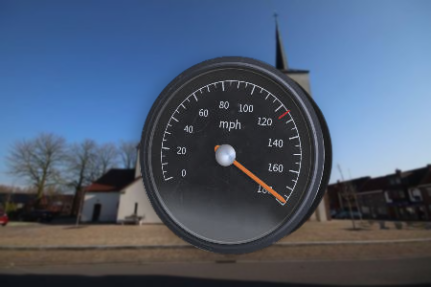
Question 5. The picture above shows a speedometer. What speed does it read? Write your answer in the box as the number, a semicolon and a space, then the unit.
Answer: 177.5; mph
